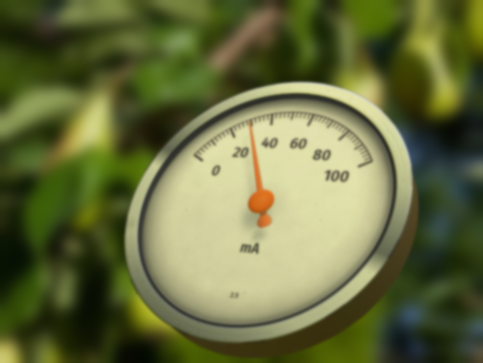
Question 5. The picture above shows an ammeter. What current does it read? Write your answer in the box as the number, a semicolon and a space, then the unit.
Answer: 30; mA
